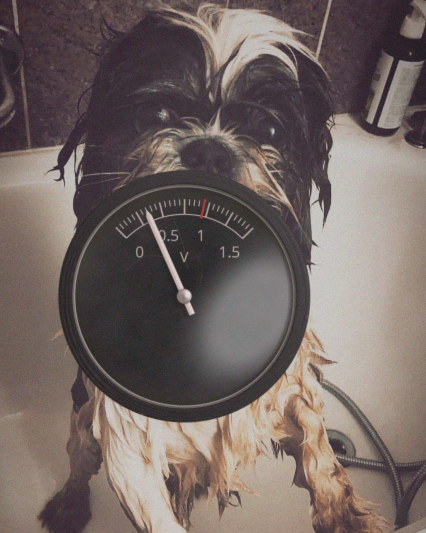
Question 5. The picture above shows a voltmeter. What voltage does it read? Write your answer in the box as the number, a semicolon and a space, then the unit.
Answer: 0.35; V
